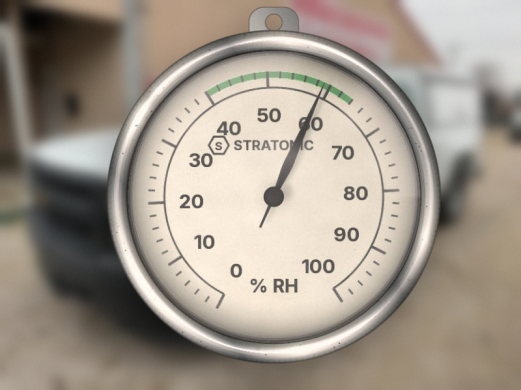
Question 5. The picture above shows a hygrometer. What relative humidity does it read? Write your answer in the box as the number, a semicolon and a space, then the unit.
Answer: 59; %
